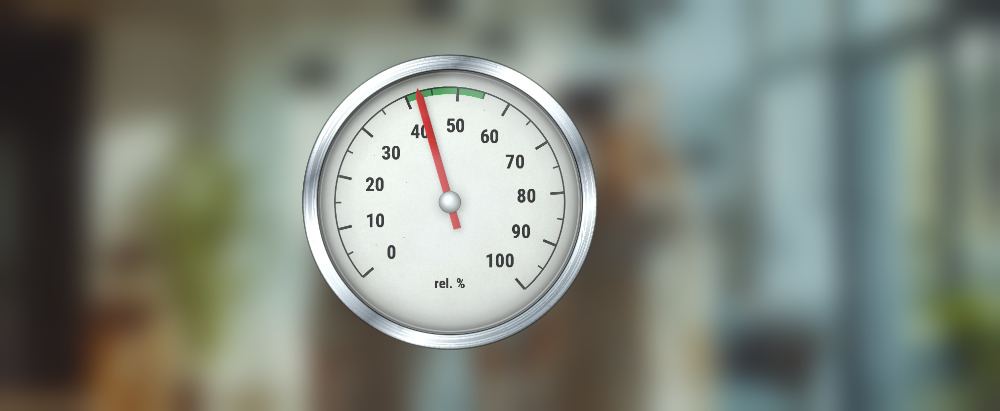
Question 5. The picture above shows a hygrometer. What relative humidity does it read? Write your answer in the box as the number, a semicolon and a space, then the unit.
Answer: 42.5; %
